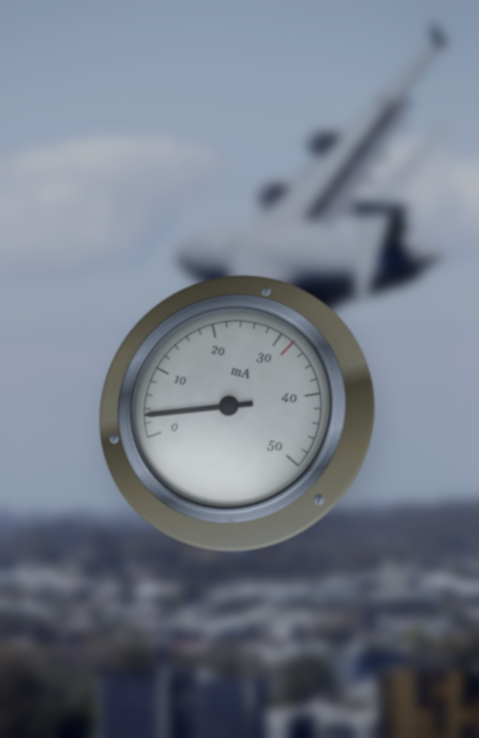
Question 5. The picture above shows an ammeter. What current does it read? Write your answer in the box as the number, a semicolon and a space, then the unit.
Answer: 3; mA
